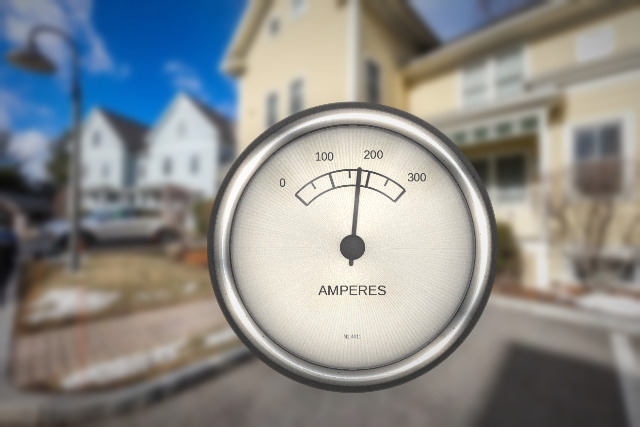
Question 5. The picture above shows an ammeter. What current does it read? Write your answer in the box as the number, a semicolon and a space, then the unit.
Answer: 175; A
